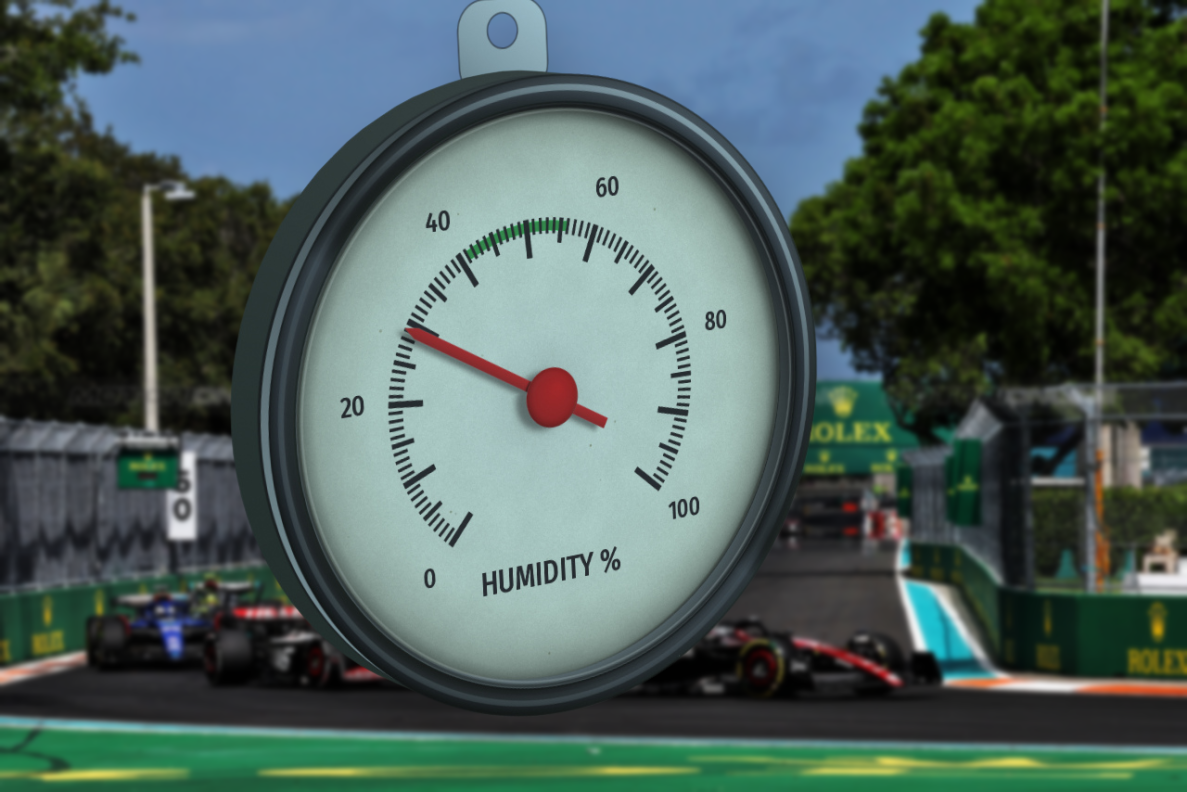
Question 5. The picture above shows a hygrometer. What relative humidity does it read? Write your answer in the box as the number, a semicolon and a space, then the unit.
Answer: 29; %
